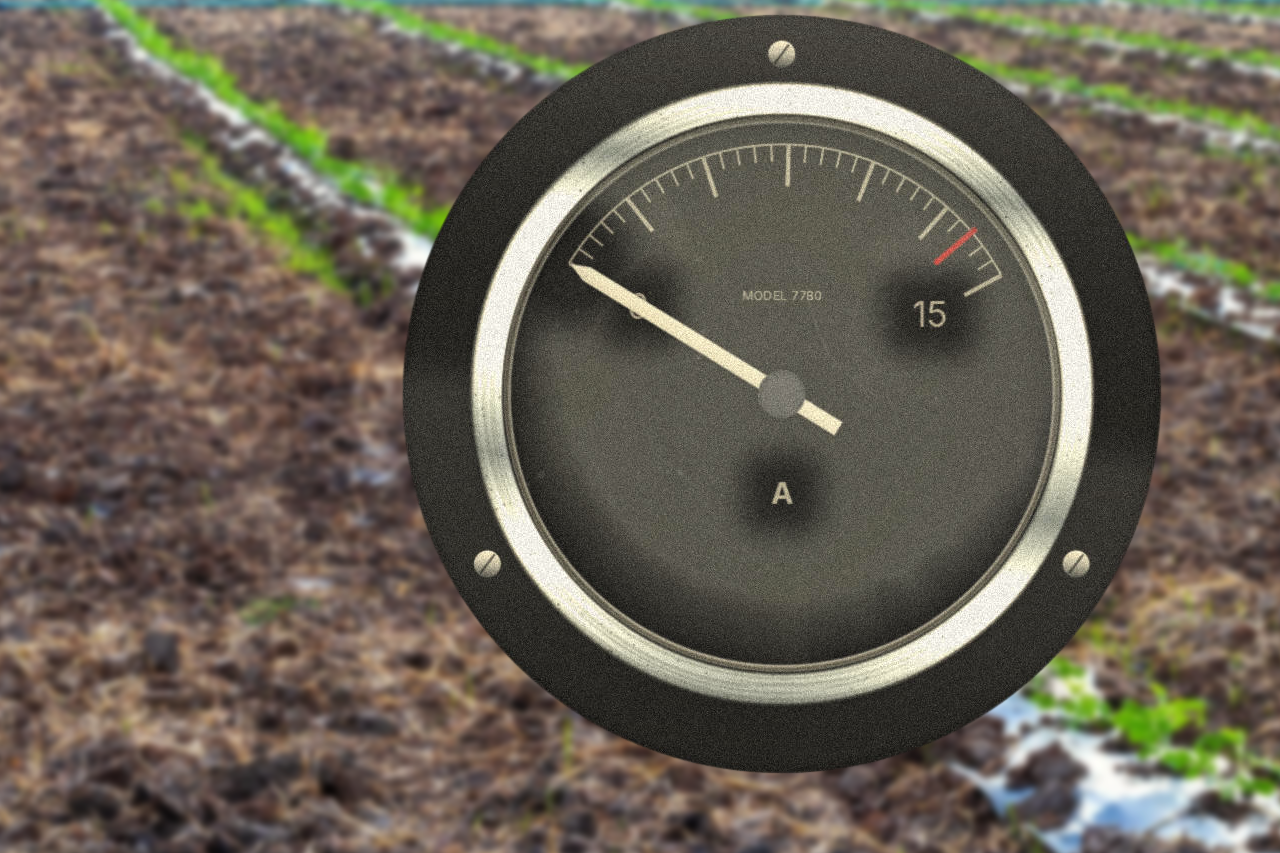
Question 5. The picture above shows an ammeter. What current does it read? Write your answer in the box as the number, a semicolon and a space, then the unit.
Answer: 0; A
